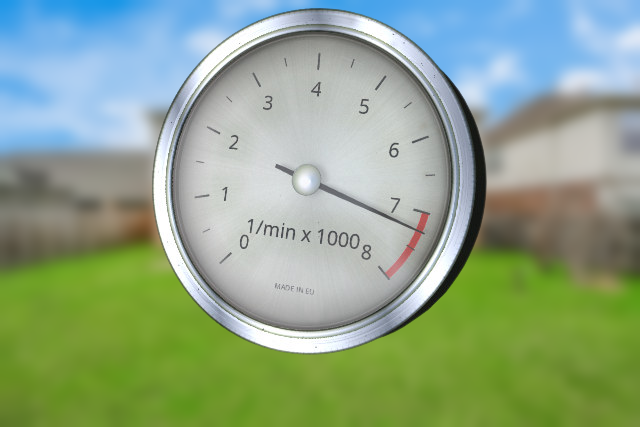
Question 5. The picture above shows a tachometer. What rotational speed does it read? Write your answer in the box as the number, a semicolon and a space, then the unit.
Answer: 7250; rpm
